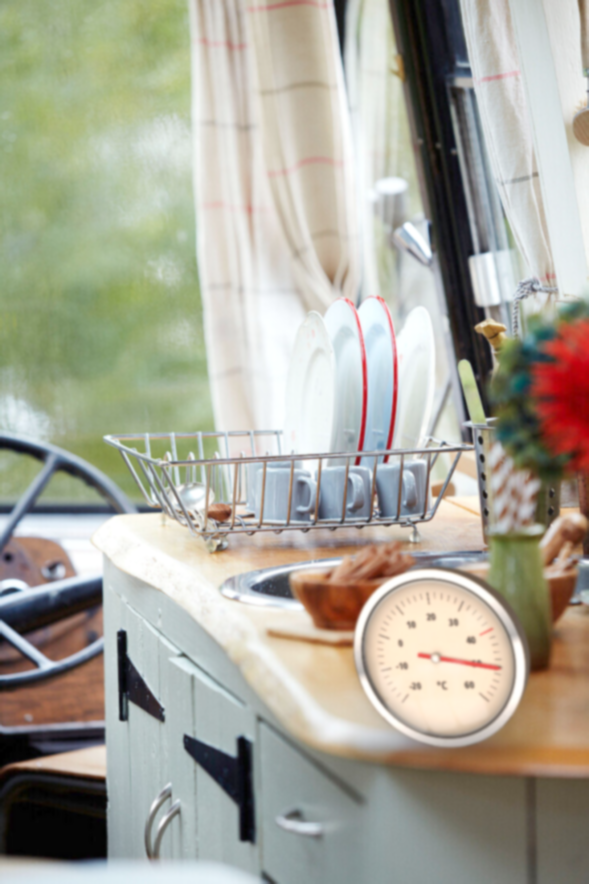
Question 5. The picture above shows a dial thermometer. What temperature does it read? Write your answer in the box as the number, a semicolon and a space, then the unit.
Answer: 50; °C
